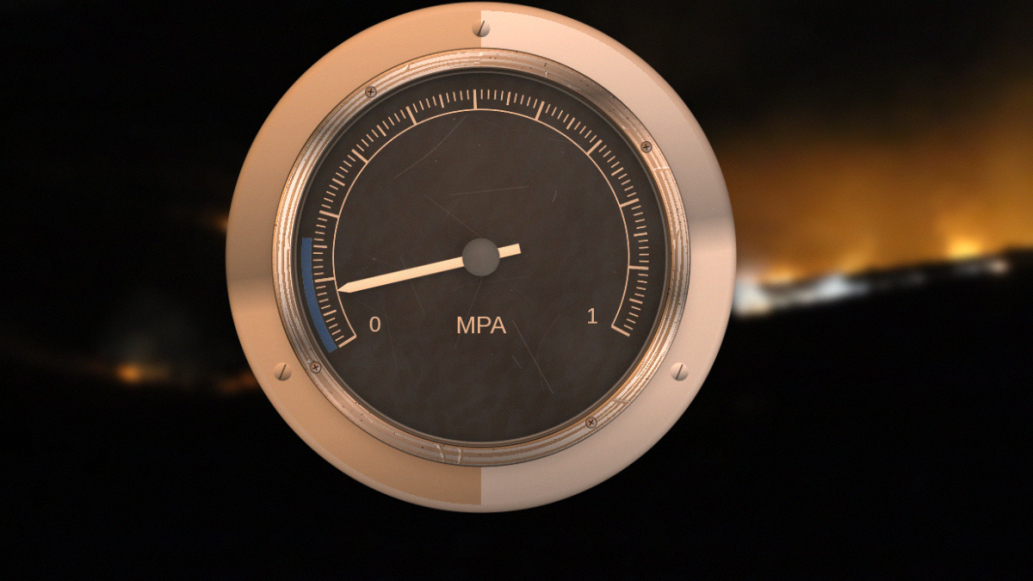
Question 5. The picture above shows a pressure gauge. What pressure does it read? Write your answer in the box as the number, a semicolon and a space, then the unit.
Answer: 0.08; MPa
